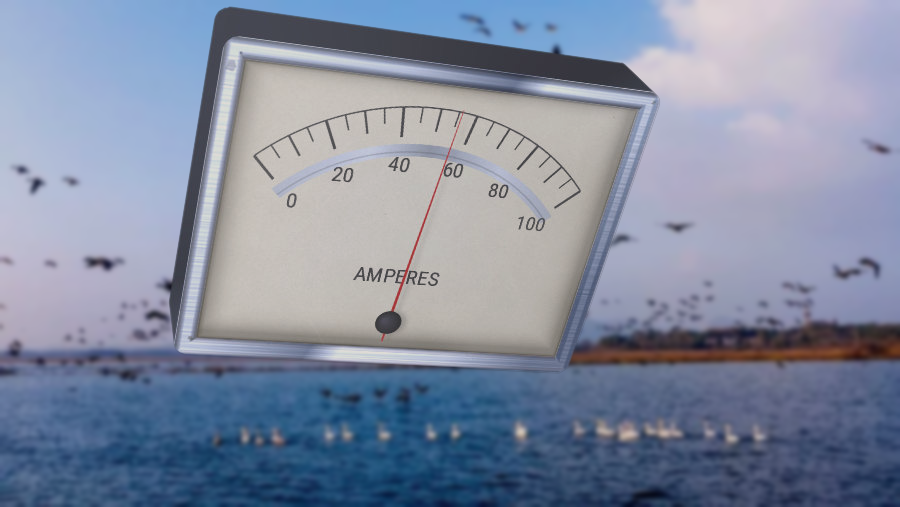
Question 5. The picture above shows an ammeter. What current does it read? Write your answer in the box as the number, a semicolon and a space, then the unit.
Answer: 55; A
